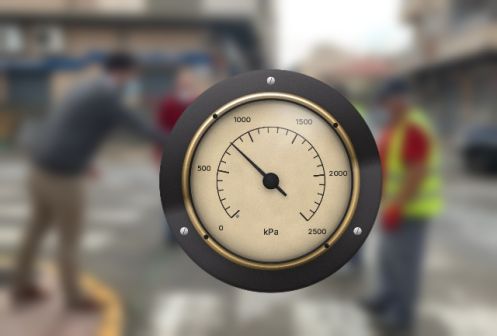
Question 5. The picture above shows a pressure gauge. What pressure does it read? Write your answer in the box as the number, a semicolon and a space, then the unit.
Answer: 800; kPa
